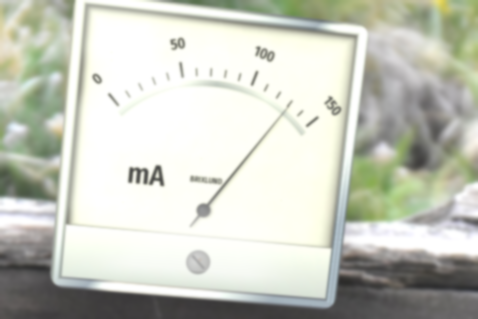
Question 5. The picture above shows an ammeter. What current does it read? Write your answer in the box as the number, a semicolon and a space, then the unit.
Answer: 130; mA
